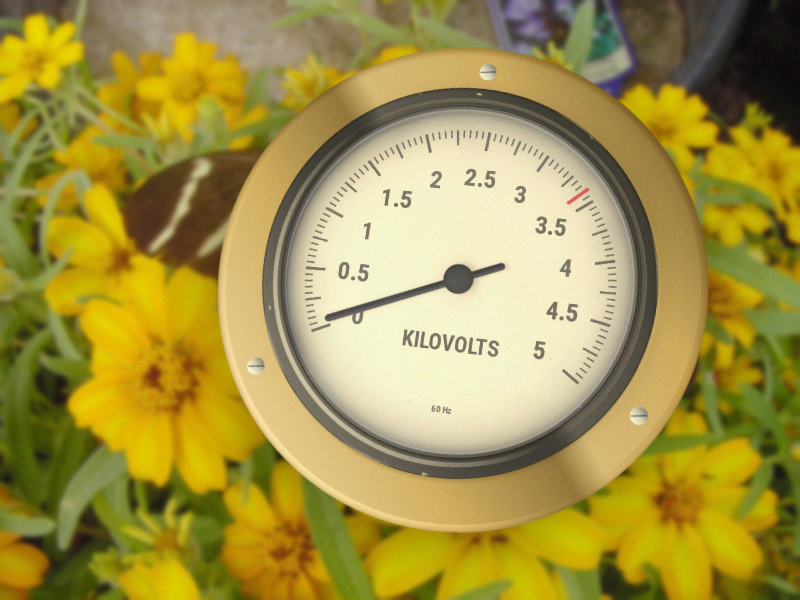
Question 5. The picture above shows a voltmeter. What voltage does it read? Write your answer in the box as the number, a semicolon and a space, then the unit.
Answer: 0.05; kV
